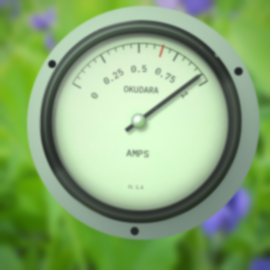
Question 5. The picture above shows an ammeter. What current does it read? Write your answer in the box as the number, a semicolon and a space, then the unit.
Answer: 0.95; A
